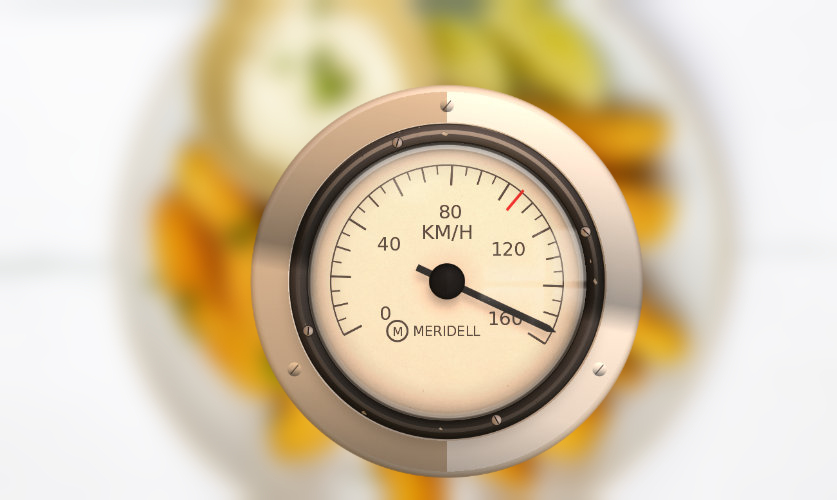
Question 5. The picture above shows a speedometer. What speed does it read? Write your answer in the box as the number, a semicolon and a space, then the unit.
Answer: 155; km/h
